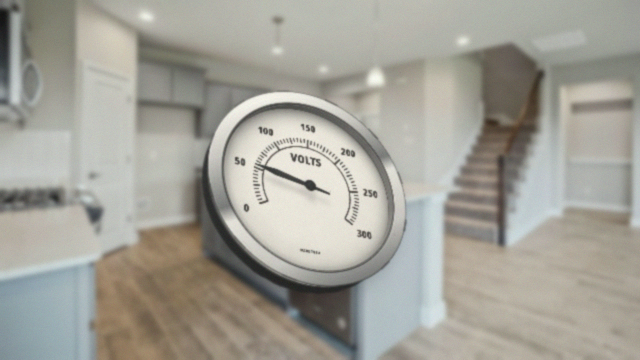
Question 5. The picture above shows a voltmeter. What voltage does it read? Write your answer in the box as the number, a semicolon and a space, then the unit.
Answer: 50; V
